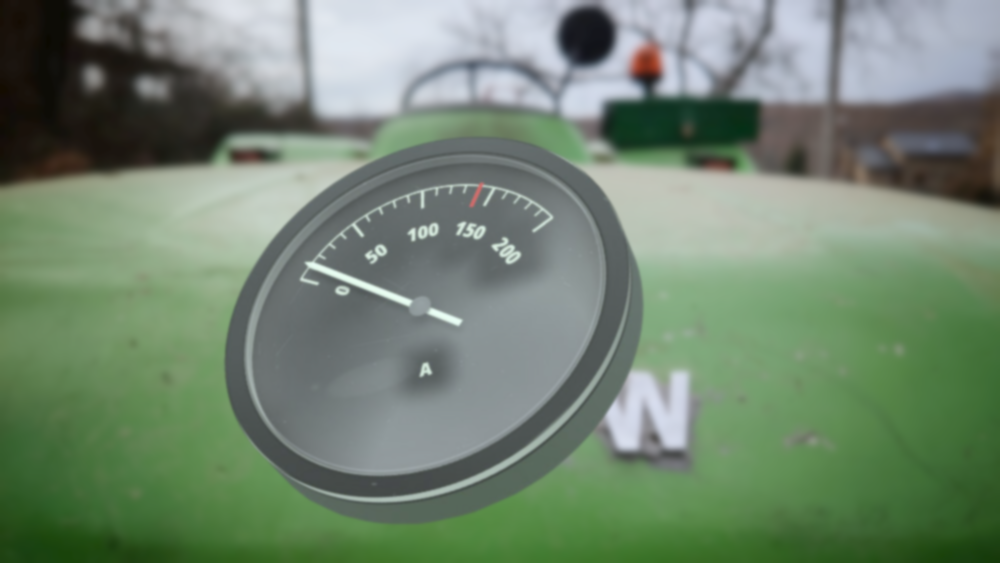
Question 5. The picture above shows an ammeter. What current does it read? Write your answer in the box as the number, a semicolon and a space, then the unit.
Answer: 10; A
